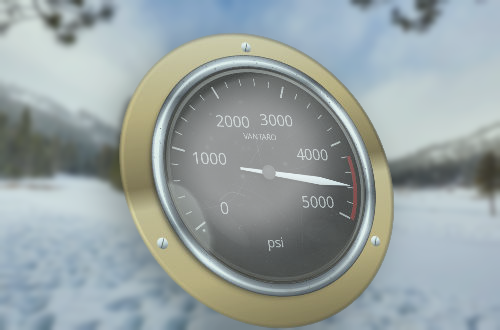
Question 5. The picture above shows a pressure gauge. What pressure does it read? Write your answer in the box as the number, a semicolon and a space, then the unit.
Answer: 4600; psi
